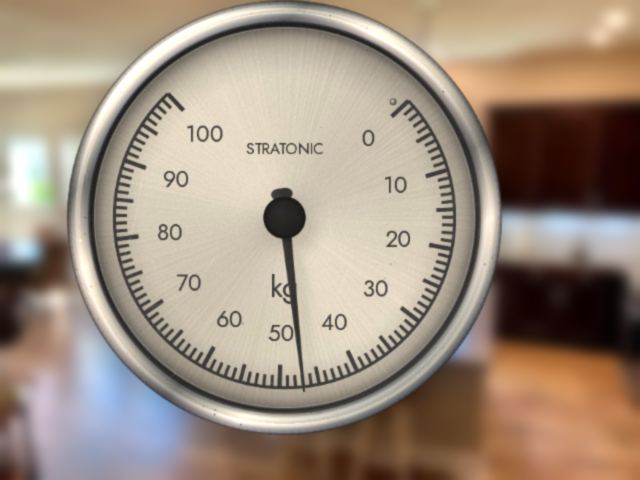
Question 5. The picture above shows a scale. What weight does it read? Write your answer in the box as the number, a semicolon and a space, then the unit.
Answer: 47; kg
